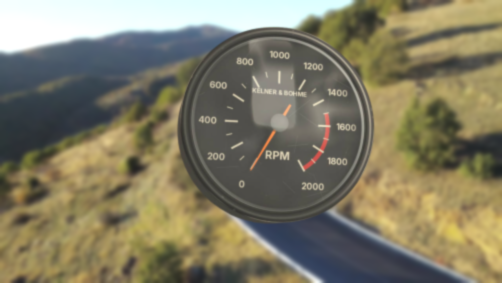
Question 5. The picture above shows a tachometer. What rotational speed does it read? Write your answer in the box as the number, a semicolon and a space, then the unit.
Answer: 0; rpm
